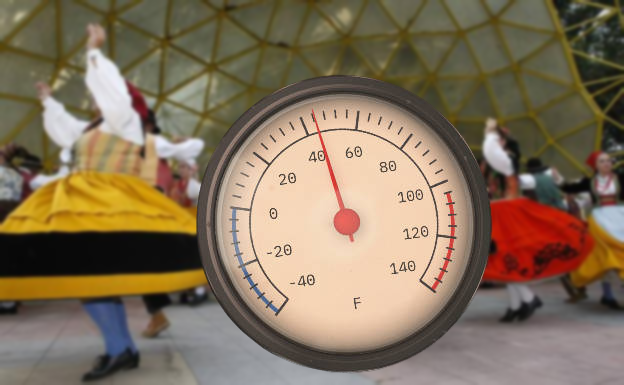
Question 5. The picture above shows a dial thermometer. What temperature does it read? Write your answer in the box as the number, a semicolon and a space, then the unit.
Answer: 44; °F
